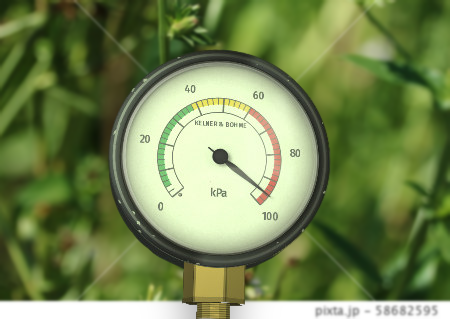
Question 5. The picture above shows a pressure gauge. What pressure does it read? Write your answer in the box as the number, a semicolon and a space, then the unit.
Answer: 96; kPa
